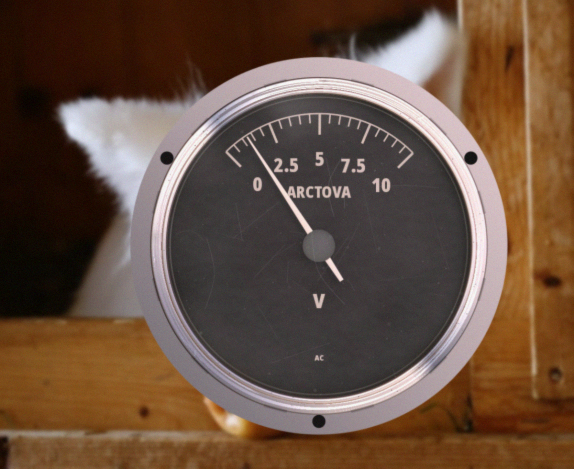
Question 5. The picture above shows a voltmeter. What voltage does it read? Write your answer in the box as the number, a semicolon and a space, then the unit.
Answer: 1.25; V
